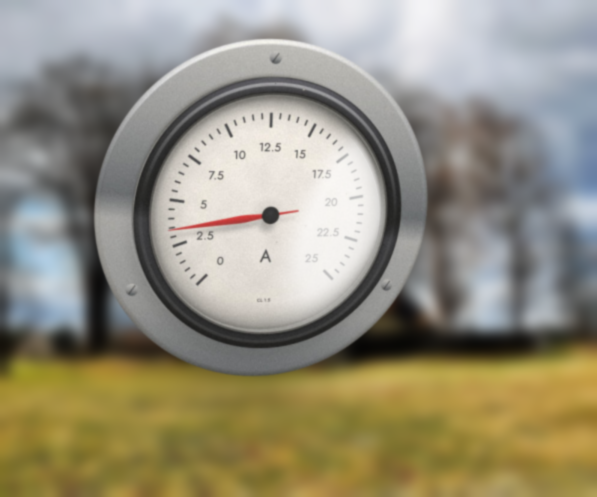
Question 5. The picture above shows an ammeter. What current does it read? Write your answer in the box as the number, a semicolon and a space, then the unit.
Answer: 3.5; A
